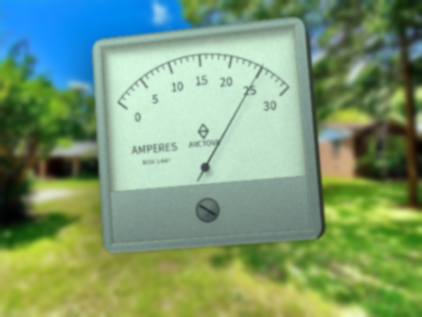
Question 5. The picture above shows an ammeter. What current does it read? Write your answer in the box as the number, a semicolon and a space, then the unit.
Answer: 25; A
